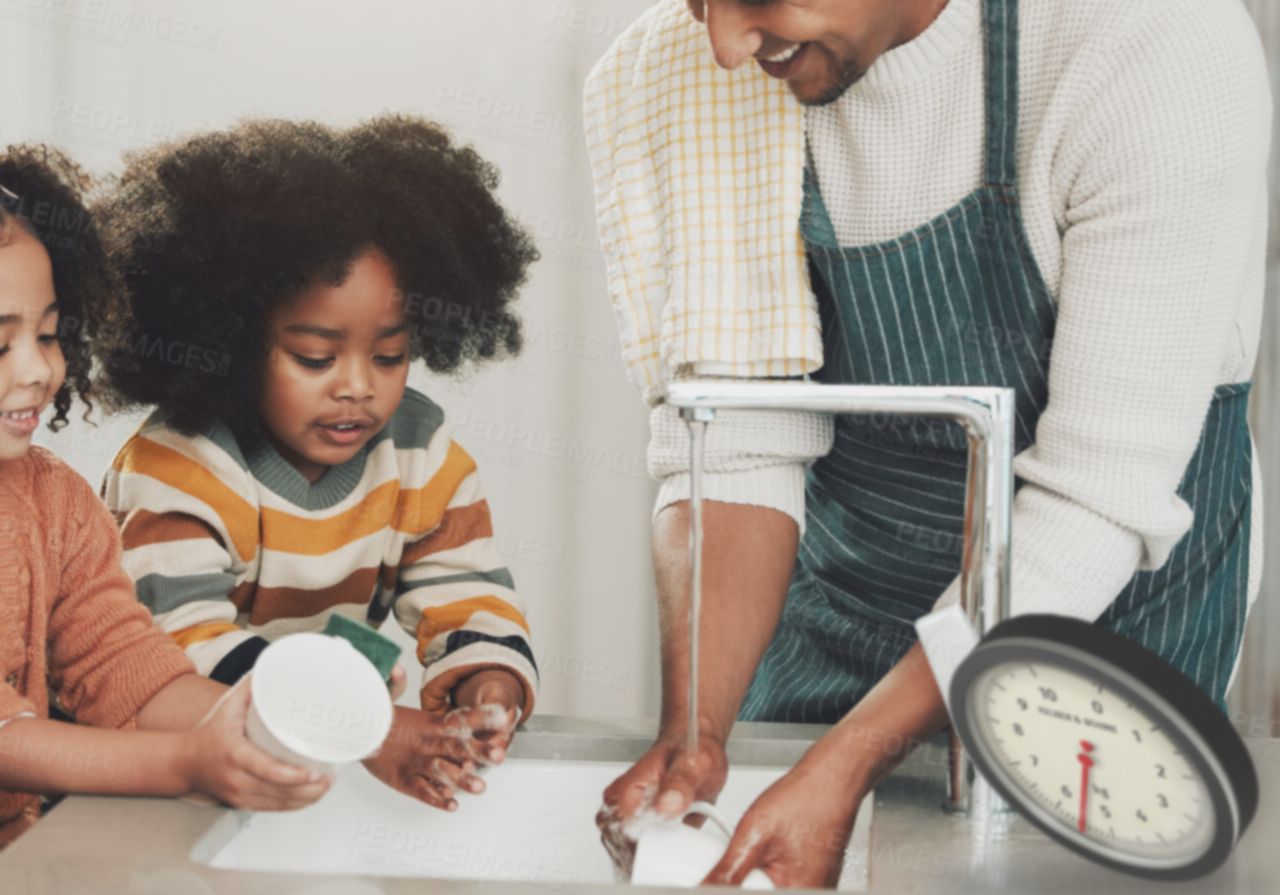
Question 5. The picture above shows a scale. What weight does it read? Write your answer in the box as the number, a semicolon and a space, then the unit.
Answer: 5.5; kg
